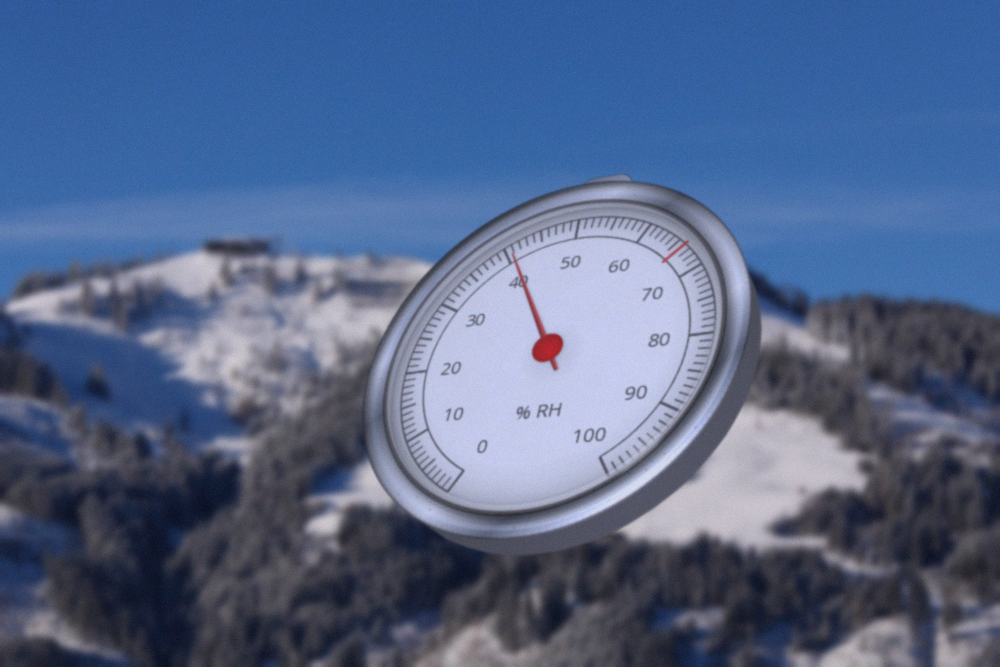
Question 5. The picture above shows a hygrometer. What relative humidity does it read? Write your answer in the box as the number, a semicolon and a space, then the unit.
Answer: 41; %
